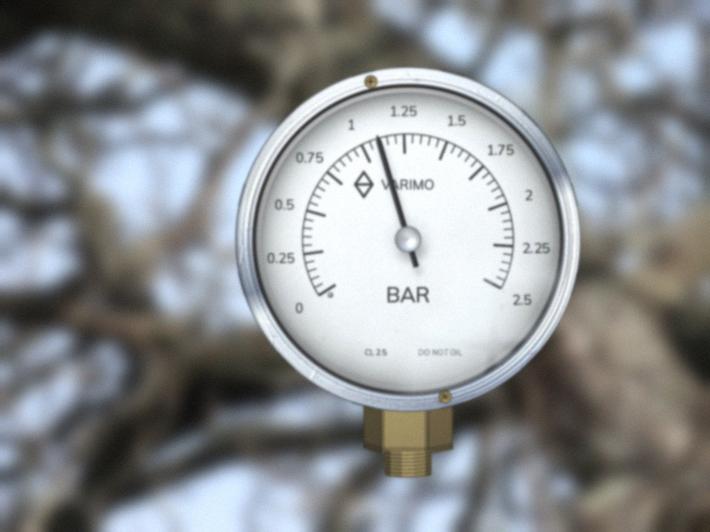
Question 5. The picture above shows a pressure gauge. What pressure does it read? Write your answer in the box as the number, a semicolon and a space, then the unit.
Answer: 1.1; bar
